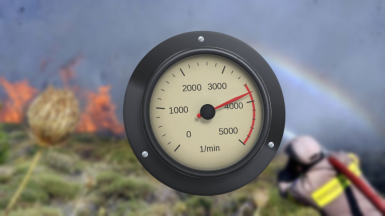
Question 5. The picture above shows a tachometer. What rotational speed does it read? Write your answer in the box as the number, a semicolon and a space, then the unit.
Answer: 3800; rpm
